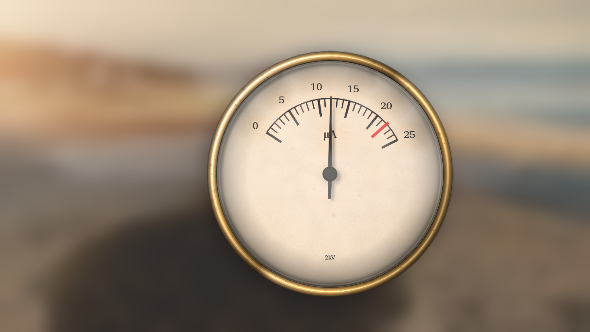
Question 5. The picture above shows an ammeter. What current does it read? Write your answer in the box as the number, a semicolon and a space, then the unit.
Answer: 12; µA
